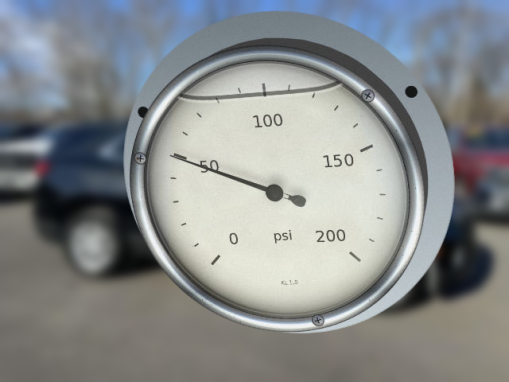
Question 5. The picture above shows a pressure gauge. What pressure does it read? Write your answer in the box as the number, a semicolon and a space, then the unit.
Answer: 50; psi
